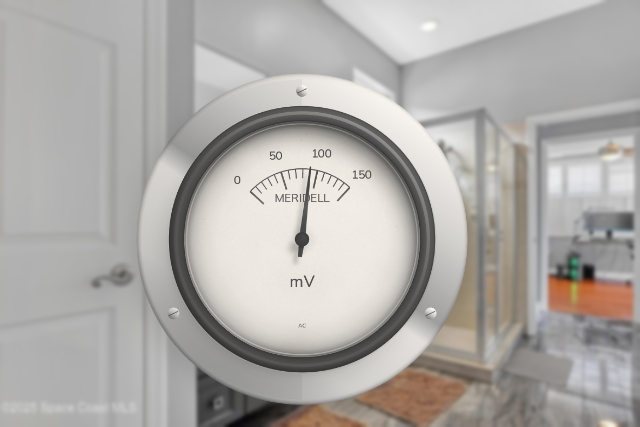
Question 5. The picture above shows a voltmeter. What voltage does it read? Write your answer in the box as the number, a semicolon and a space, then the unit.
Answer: 90; mV
